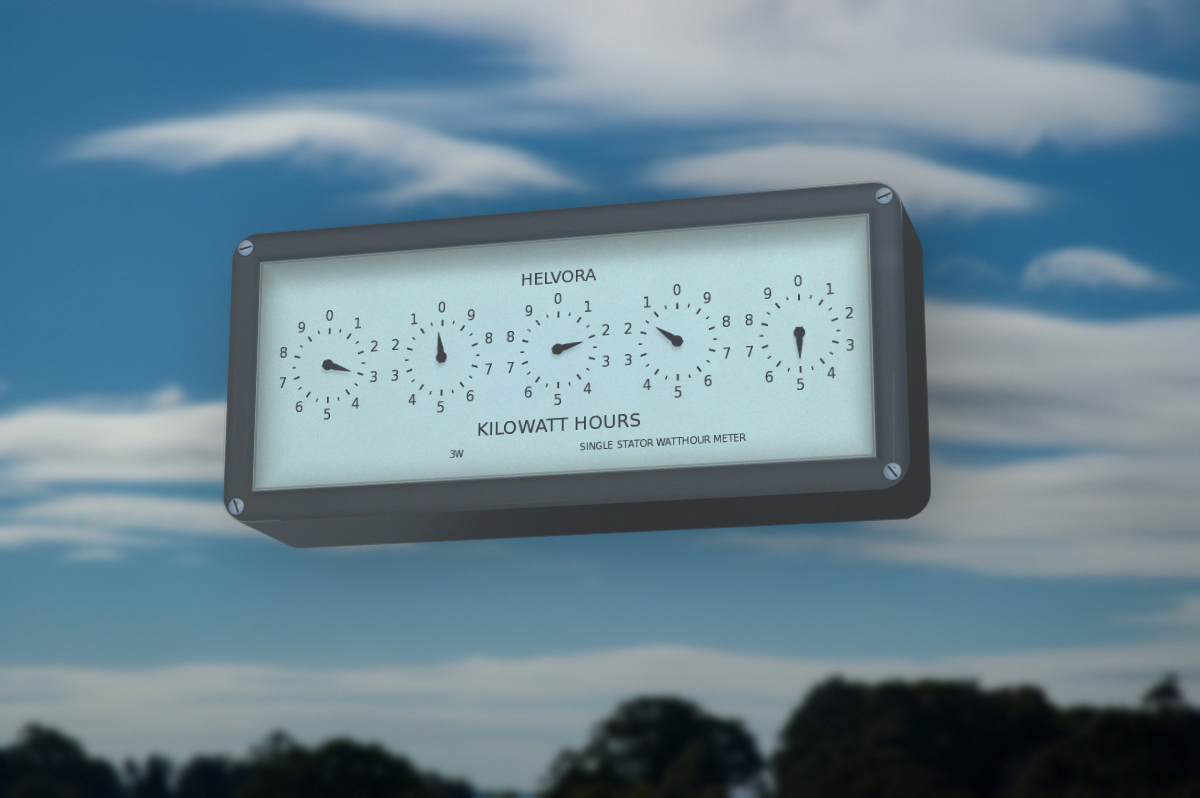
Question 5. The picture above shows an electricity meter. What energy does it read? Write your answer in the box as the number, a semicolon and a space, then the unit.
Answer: 30215; kWh
